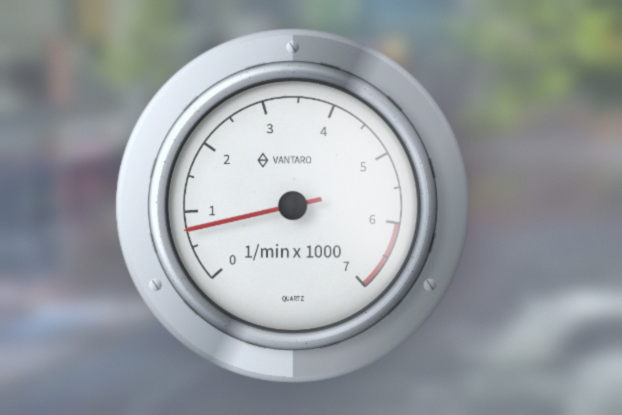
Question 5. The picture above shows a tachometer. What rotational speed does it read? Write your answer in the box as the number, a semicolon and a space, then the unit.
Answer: 750; rpm
